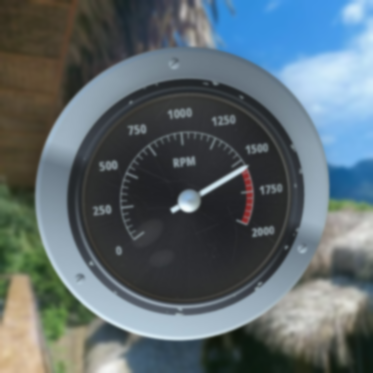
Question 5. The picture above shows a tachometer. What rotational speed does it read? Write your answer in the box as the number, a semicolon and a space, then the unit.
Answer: 1550; rpm
